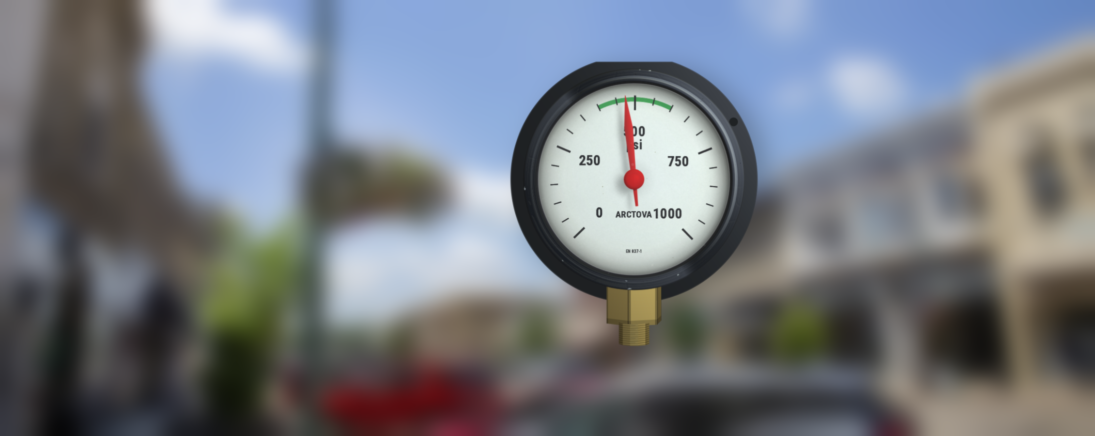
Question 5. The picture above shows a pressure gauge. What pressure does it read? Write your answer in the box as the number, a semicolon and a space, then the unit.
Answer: 475; psi
